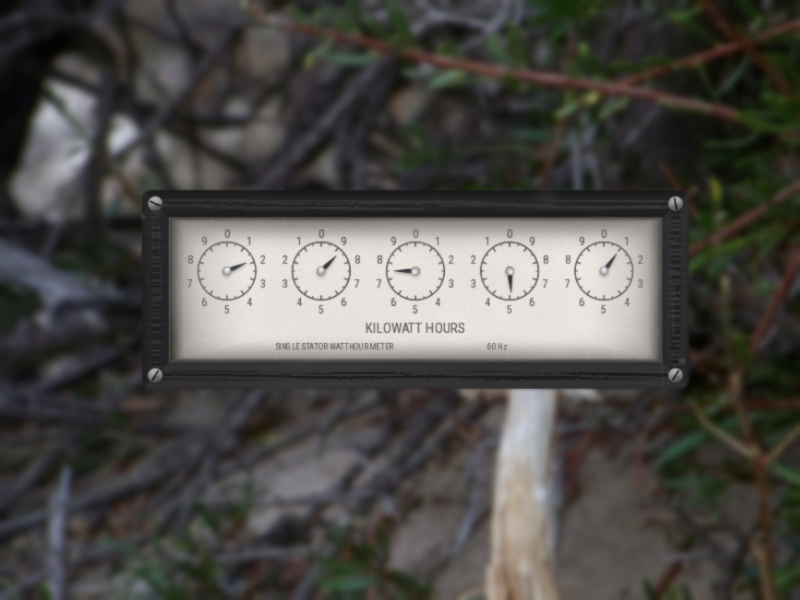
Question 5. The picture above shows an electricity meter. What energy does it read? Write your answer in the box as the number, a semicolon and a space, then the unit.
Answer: 18751; kWh
